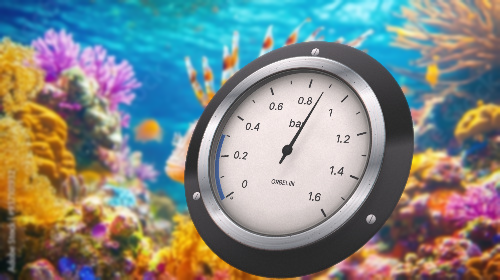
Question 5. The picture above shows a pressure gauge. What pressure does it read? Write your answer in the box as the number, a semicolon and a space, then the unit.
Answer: 0.9; bar
